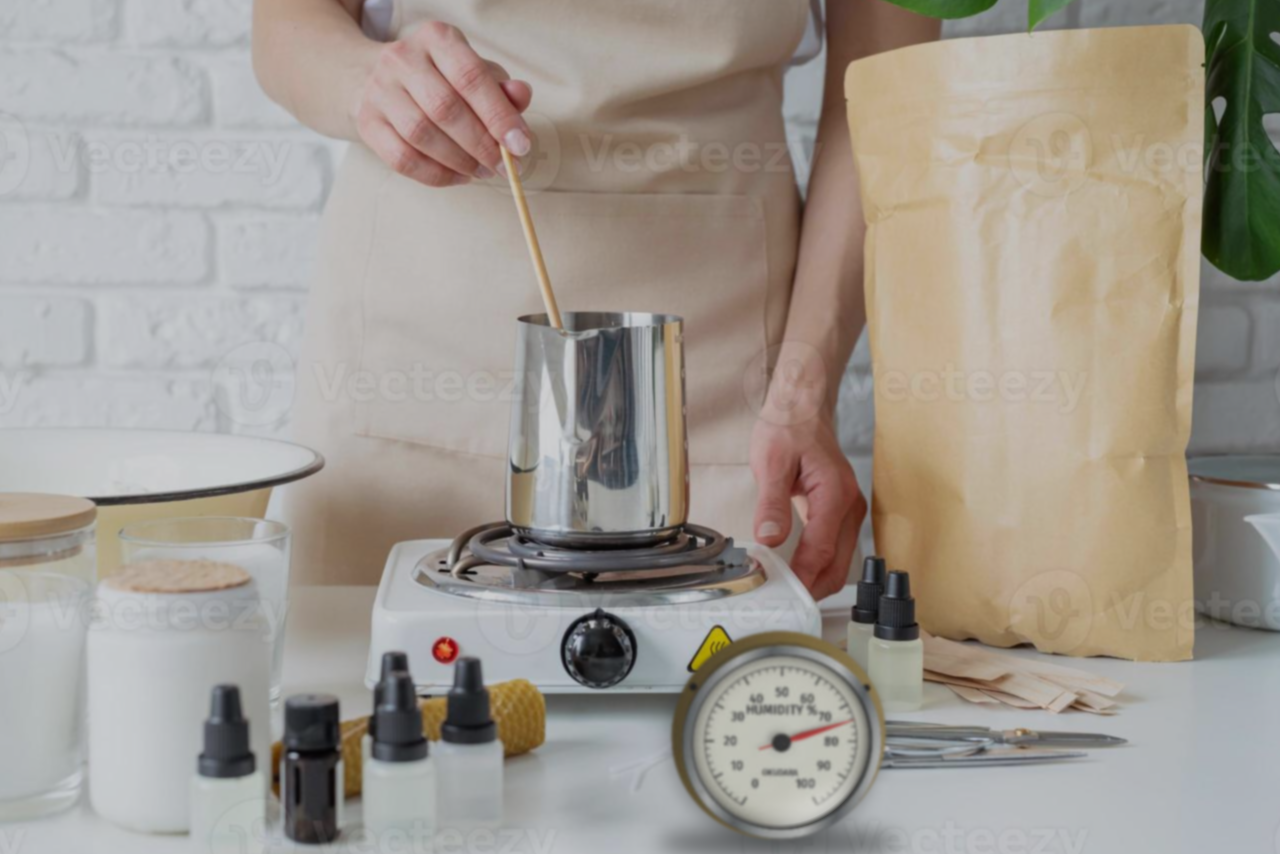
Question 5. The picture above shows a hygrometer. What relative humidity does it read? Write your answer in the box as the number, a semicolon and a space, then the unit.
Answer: 74; %
